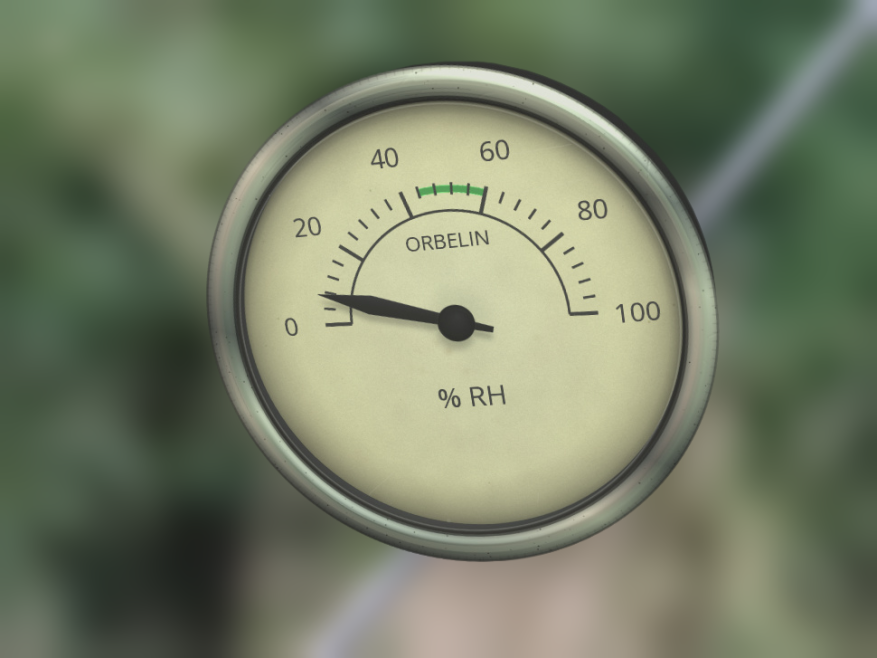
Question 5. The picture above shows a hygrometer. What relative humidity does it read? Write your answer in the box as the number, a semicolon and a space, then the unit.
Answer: 8; %
